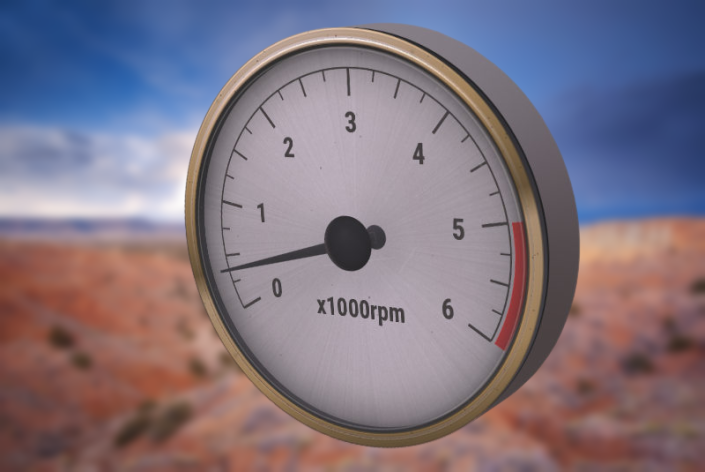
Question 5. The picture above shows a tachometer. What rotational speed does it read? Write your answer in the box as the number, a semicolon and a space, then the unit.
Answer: 375; rpm
